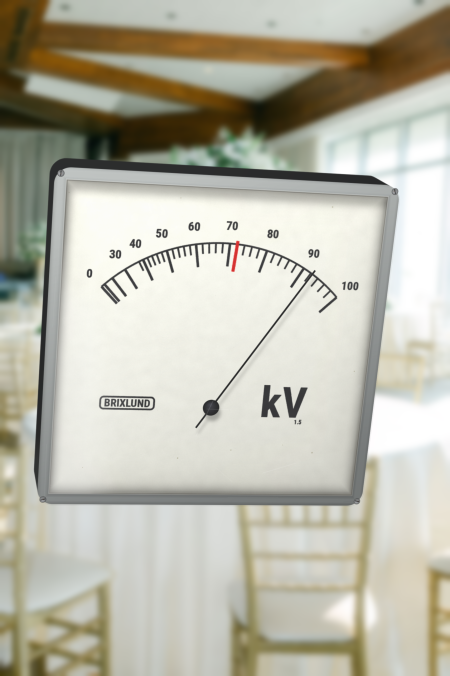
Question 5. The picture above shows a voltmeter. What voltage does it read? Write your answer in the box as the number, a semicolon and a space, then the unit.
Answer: 92; kV
